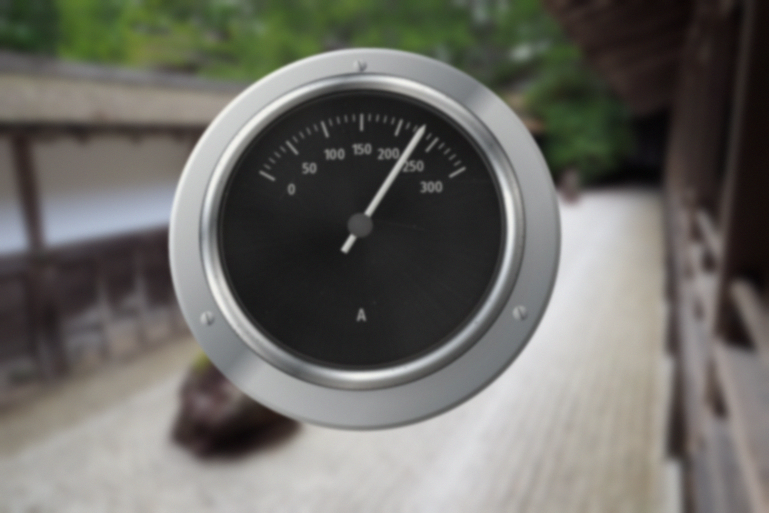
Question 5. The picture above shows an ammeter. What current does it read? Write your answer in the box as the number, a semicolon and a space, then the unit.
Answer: 230; A
